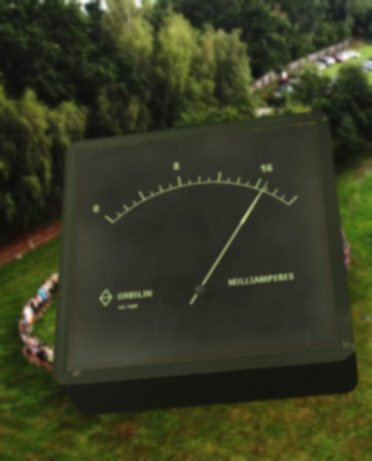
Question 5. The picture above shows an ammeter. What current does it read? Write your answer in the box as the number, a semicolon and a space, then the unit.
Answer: 17; mA
